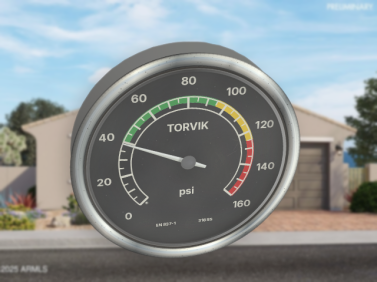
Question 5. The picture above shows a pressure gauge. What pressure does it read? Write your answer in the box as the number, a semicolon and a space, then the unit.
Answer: 40; psi
